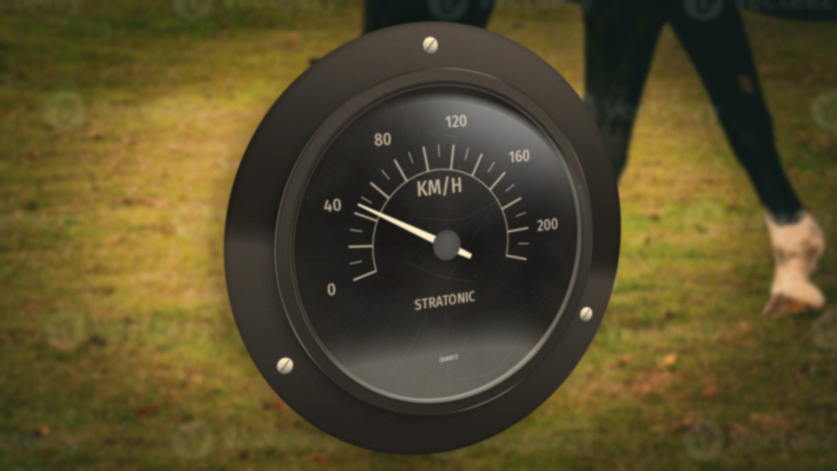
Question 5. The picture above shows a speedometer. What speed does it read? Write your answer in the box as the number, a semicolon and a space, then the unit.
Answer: 45; km/h
